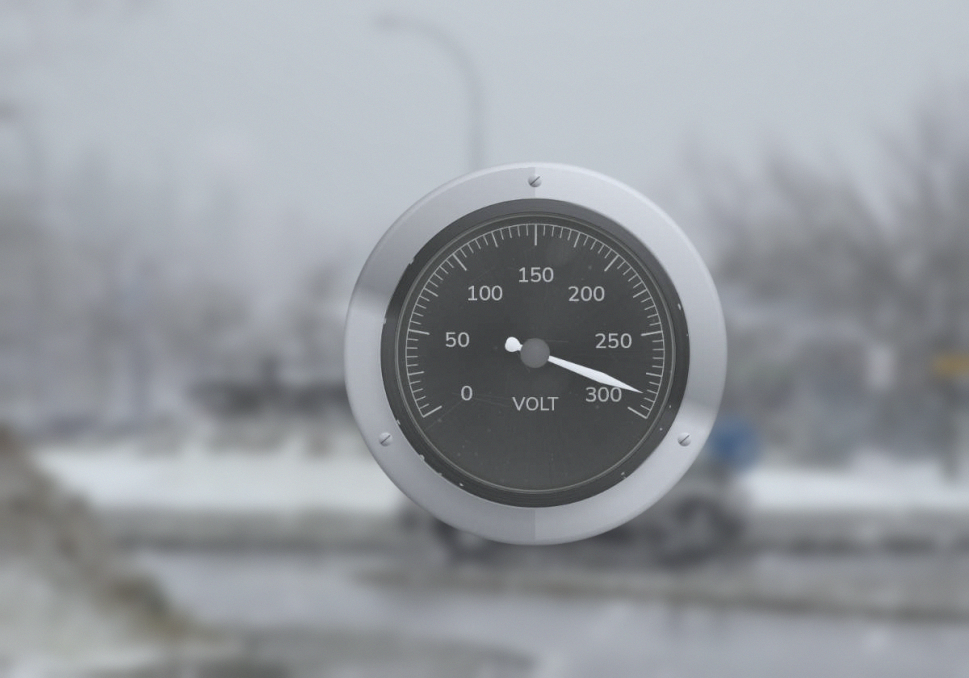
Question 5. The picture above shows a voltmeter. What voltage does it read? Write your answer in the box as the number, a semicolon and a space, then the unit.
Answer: 287.5; V
